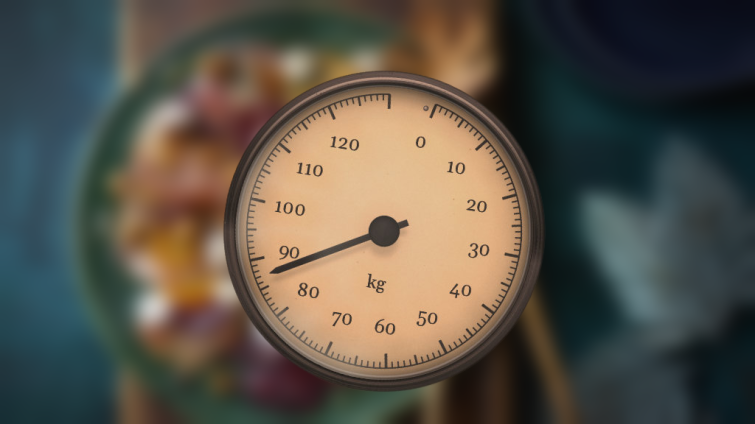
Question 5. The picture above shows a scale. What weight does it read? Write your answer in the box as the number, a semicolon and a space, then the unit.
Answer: 87; kg
